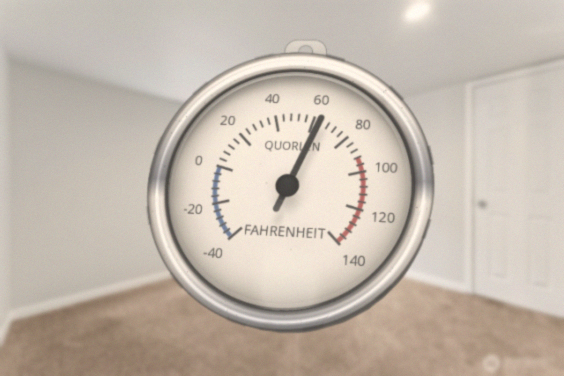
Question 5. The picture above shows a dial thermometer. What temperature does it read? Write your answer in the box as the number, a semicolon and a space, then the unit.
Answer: 64; °F
